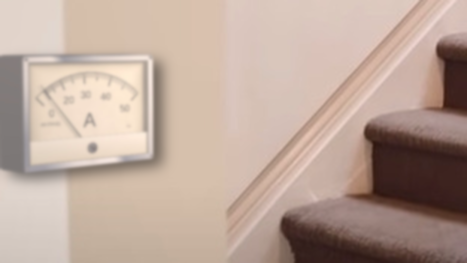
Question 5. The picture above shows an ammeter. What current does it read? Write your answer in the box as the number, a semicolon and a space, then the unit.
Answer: 10; A
